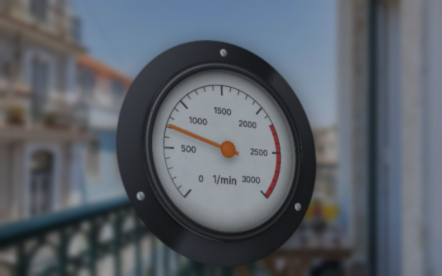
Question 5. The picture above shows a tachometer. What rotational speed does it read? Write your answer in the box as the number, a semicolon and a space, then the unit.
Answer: 700; rpm
